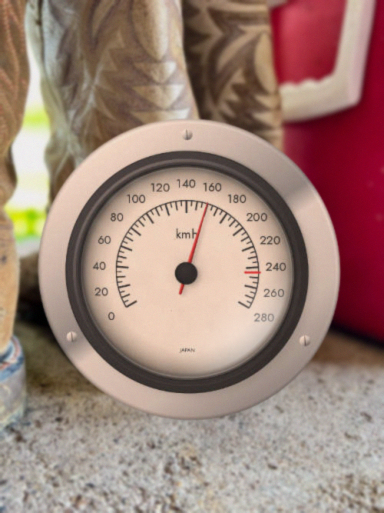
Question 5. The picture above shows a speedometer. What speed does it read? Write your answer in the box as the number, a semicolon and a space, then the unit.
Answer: 160; km/h
